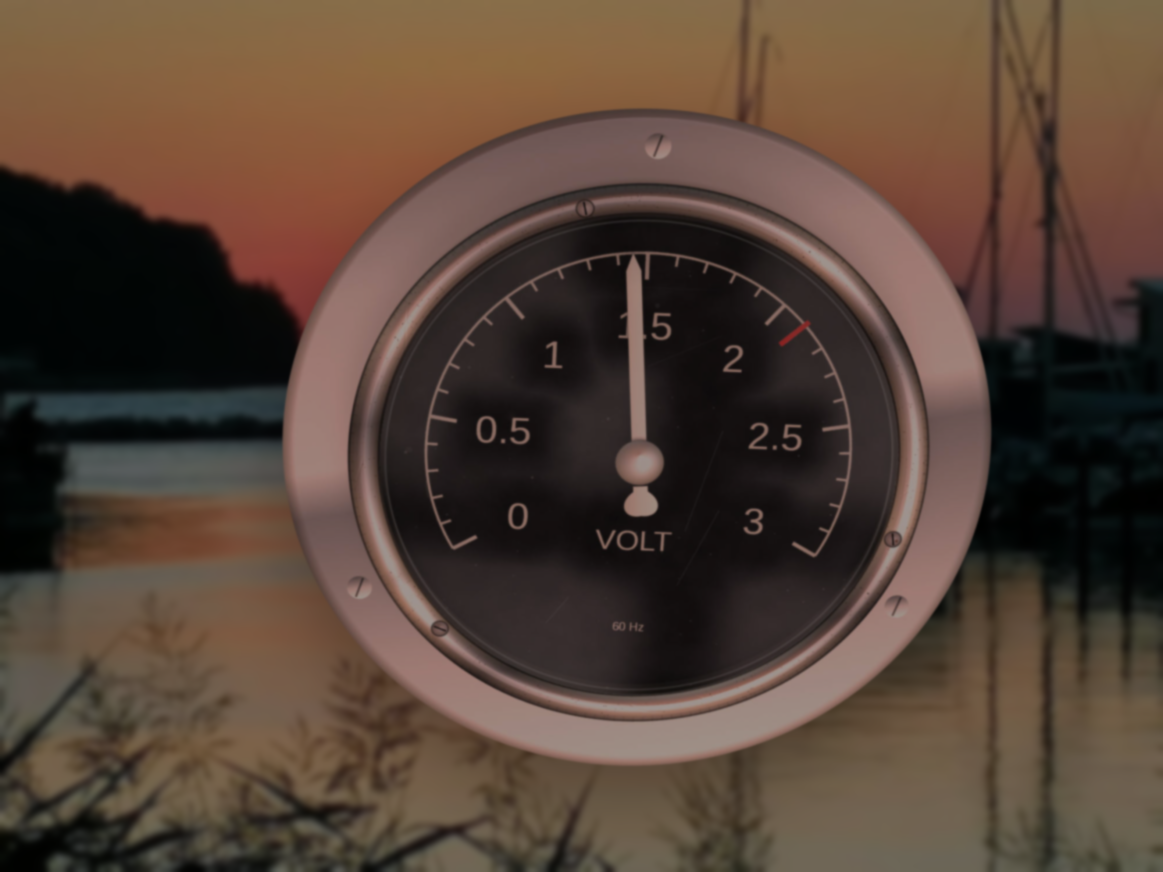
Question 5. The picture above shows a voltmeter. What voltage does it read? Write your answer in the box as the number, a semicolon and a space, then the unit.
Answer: 1.45; V
